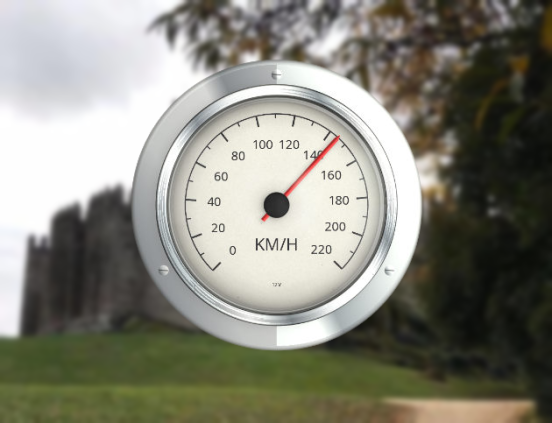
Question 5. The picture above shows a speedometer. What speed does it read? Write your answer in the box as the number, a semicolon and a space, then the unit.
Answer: 145; km/h
